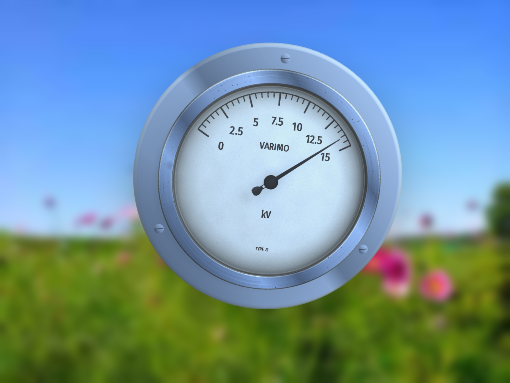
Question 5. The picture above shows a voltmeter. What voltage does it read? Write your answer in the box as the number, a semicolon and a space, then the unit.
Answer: 14; kV
